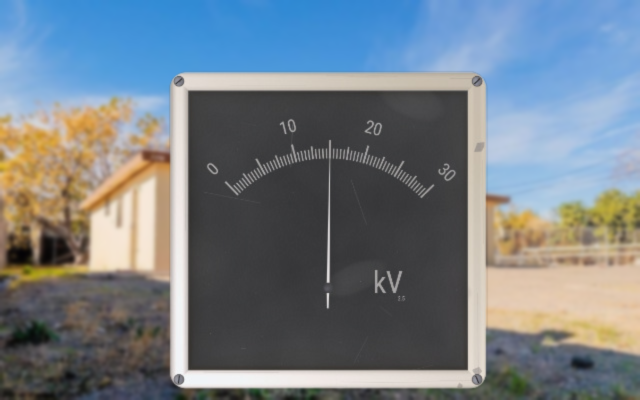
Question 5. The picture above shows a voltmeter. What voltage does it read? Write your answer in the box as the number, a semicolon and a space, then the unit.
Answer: 15; kV
